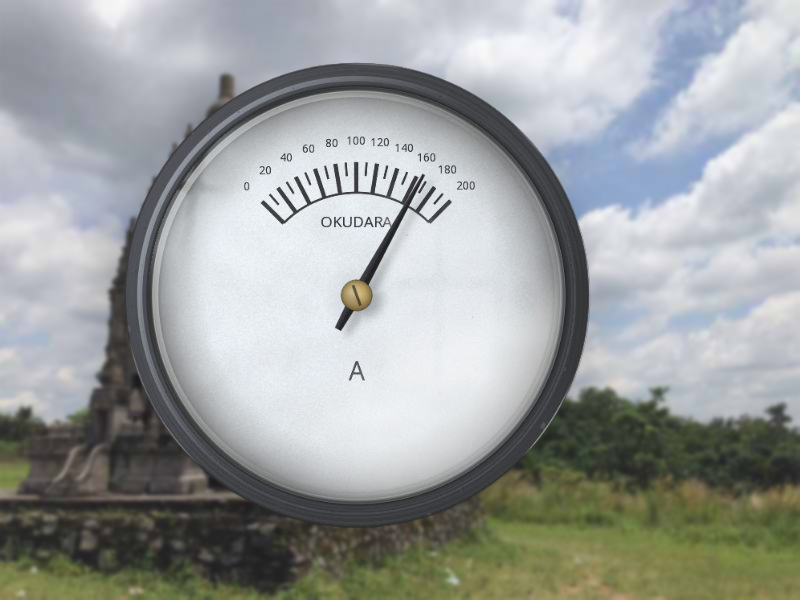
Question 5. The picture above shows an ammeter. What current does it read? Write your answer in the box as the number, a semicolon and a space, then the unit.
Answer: 165; A
